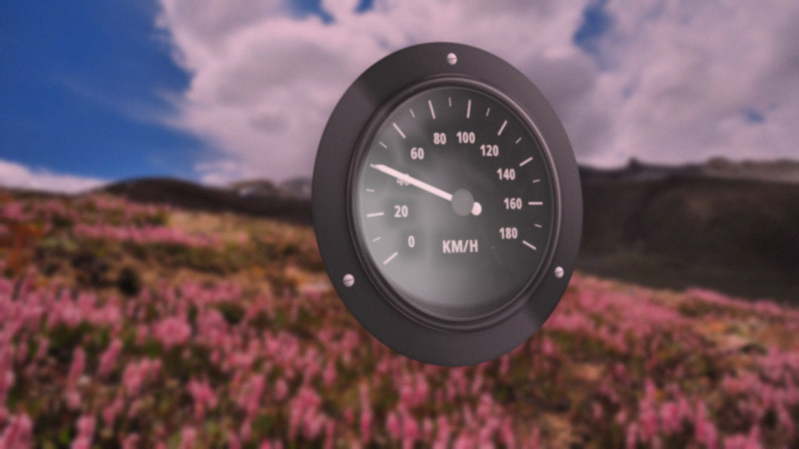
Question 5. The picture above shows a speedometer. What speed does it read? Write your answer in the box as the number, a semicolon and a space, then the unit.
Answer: 40; km/h
